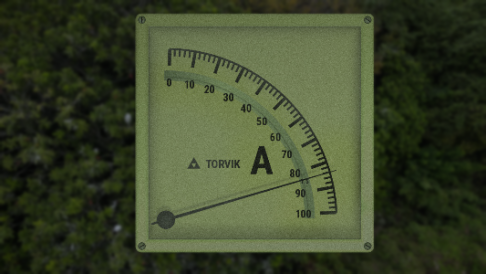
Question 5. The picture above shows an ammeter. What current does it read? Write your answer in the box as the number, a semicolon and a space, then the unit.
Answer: 84; A
